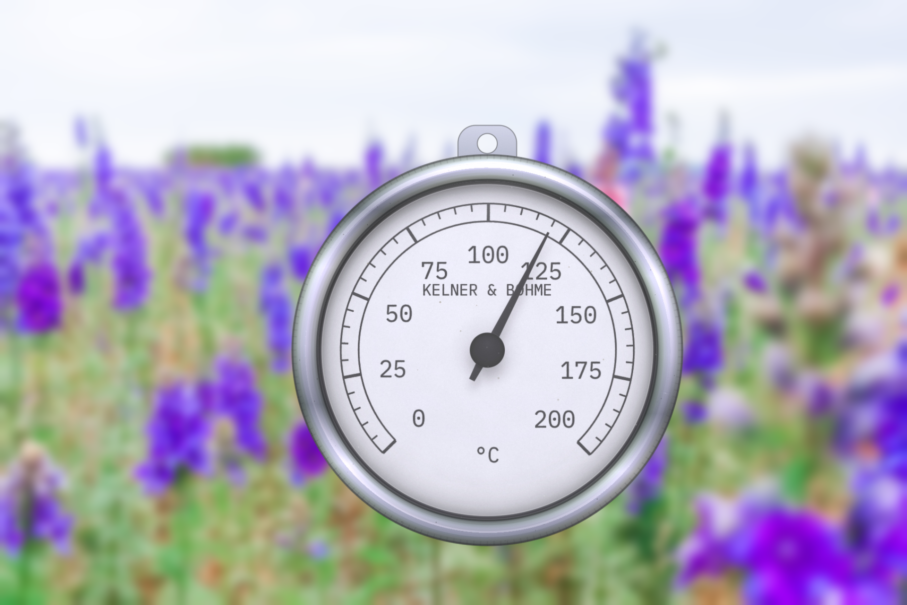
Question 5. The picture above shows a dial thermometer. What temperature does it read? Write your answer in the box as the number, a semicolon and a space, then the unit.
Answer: 120; °C
